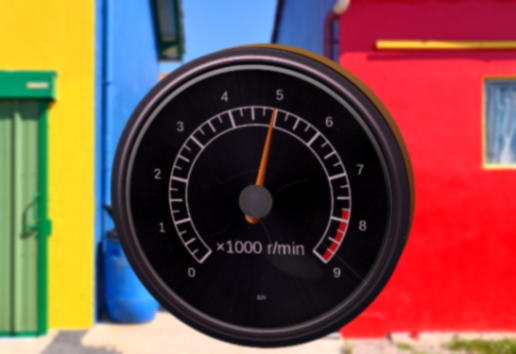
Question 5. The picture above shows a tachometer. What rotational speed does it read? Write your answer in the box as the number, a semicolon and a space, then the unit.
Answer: 5000; rpm
